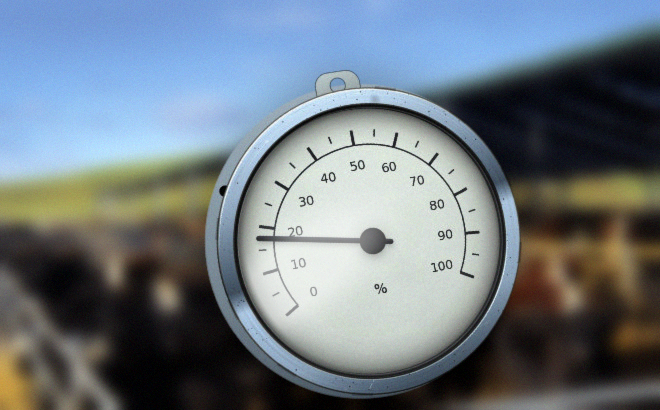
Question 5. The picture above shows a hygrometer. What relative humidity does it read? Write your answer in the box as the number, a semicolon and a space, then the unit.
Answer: 17.5; %
